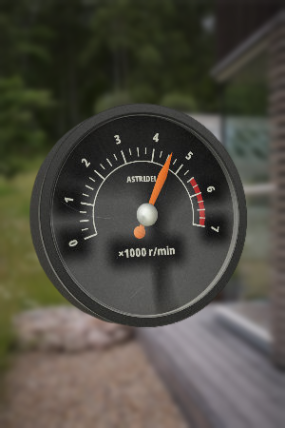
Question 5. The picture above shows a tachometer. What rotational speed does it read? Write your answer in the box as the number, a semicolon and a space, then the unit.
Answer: 4500; rpm
